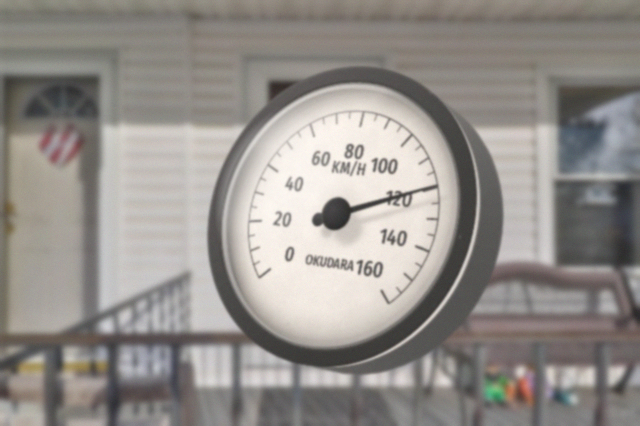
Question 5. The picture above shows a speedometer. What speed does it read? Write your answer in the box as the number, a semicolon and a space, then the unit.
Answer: 120; km/h
